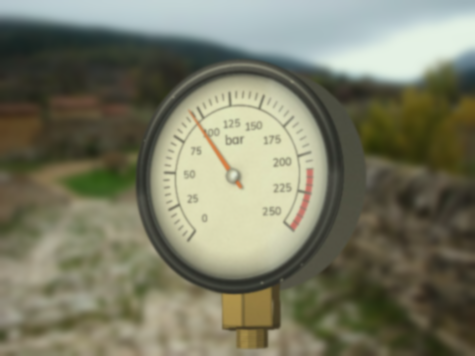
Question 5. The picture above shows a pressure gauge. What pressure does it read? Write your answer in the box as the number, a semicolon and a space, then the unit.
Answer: 95; bar
